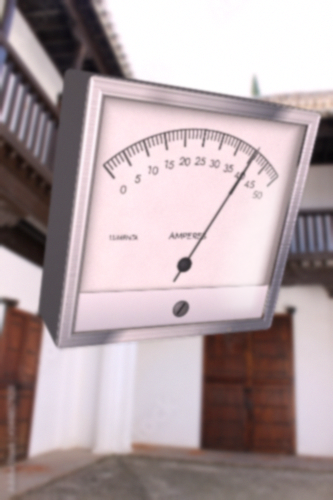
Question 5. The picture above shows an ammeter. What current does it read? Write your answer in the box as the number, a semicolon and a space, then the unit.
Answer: 40; A
